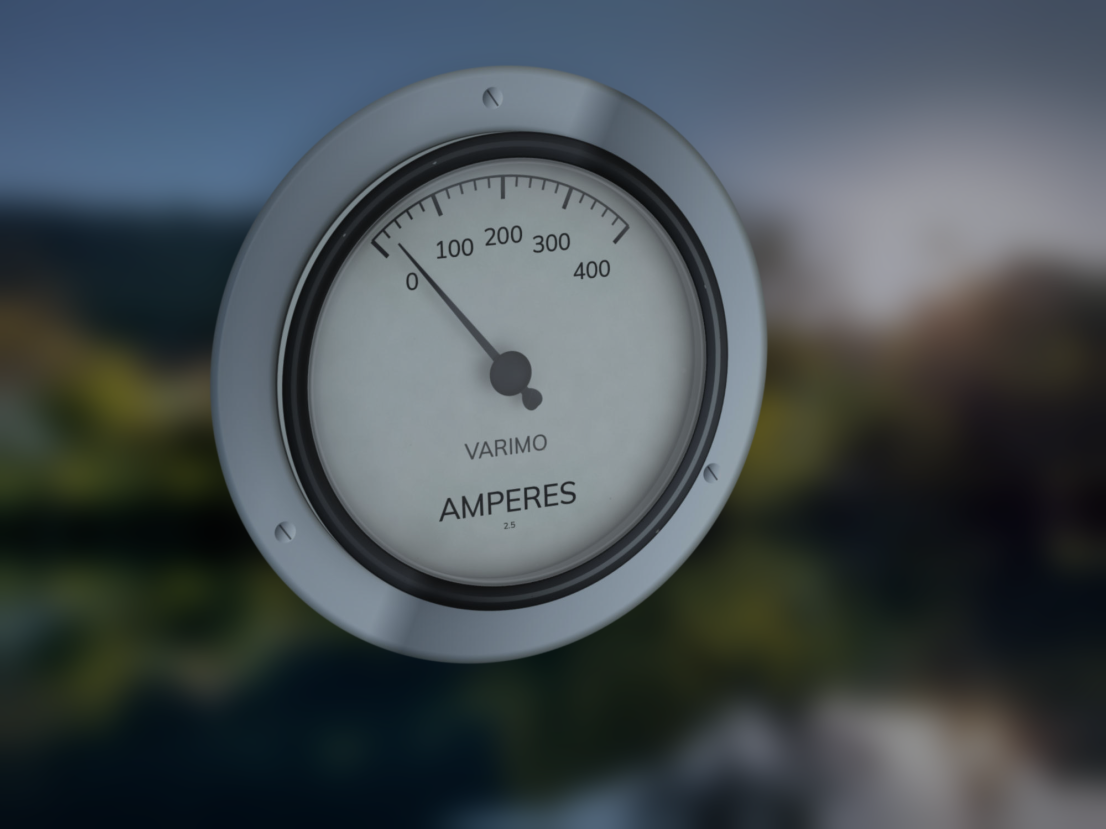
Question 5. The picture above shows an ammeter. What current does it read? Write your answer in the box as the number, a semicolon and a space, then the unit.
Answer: 20; A
